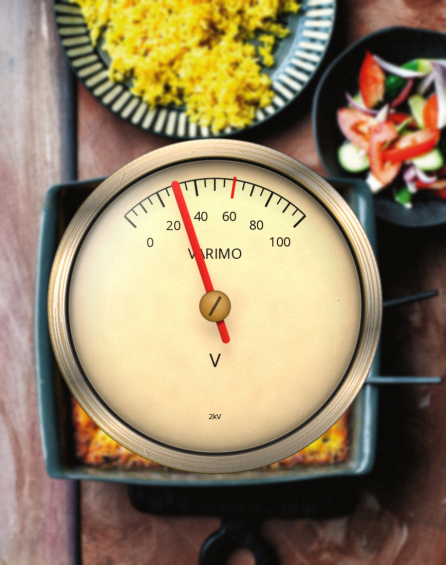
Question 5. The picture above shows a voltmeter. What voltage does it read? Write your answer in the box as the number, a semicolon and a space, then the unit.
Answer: 30; V
